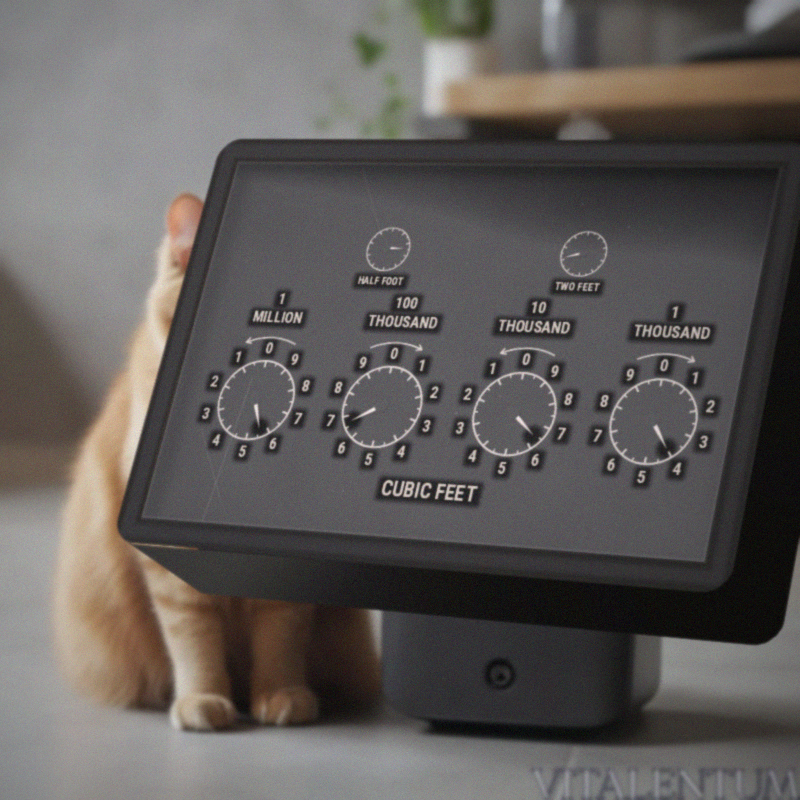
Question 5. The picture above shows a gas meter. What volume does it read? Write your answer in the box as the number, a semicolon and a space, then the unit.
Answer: 566400; ft³
